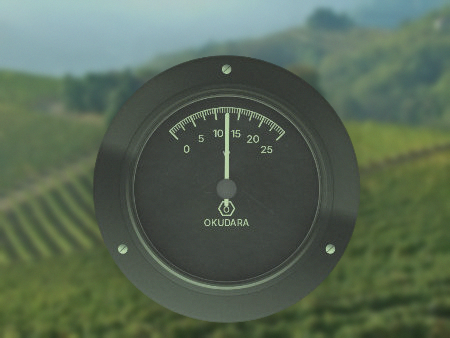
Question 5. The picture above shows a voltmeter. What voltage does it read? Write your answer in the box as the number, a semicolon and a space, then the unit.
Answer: 12.5; V
